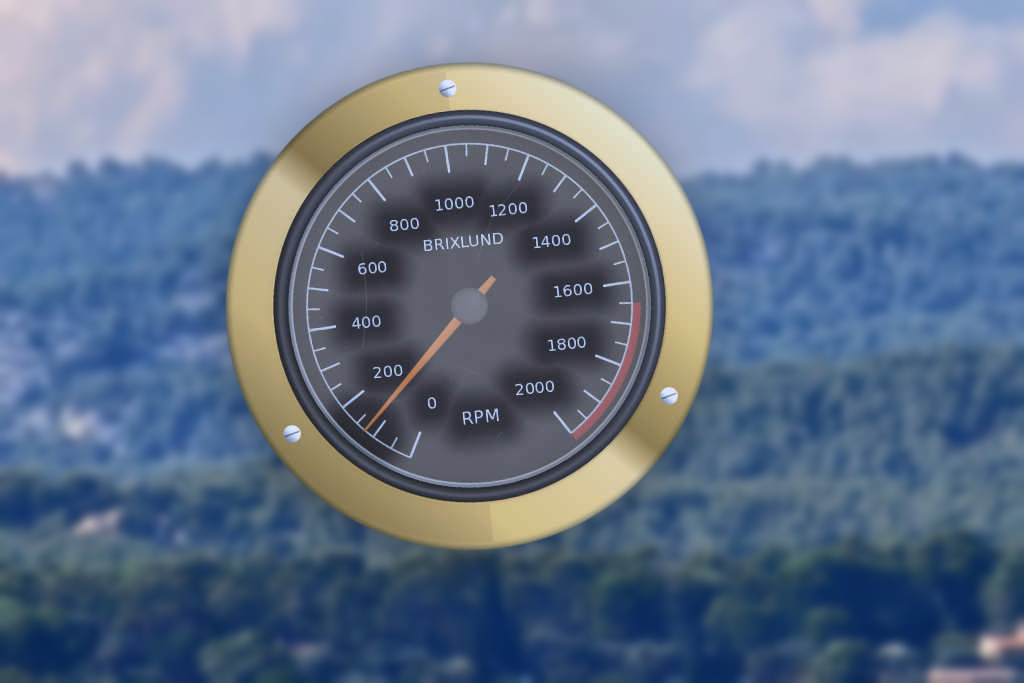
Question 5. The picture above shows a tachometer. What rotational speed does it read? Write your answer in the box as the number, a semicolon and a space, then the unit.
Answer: 125; rpm
